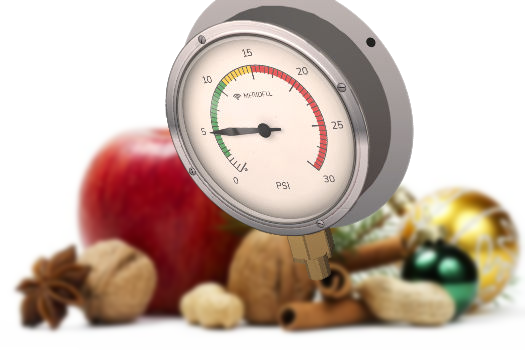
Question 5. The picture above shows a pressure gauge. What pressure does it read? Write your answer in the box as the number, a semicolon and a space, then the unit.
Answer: 5; psi
